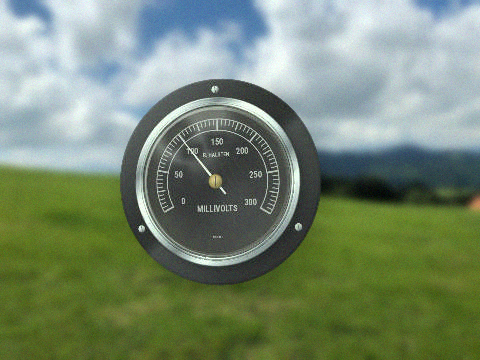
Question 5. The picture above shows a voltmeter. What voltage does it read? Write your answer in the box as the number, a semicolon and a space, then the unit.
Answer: 100; mV
